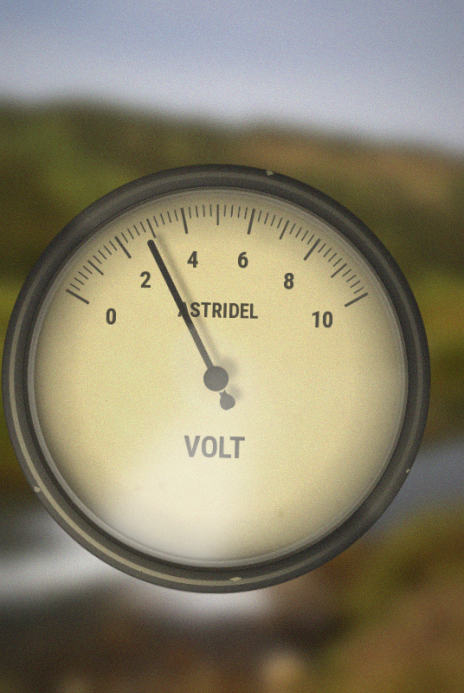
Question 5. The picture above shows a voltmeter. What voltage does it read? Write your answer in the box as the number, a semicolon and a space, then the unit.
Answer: 2.8; V
